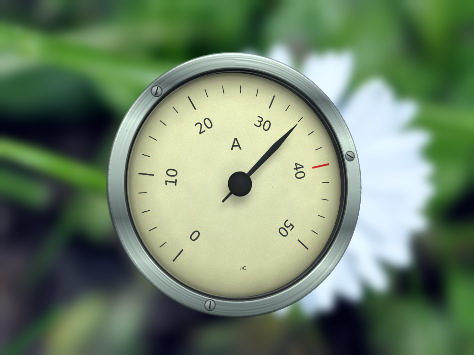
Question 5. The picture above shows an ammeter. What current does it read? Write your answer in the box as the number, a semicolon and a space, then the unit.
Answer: 34; A
